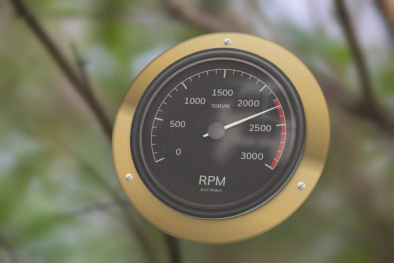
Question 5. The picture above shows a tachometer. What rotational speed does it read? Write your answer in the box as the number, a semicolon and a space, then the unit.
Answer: 2300; rpm
